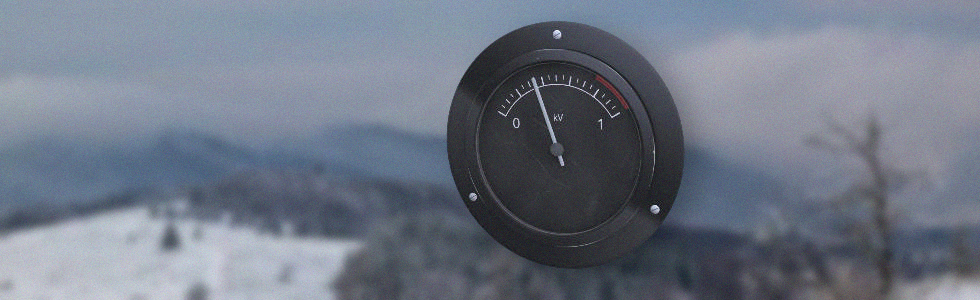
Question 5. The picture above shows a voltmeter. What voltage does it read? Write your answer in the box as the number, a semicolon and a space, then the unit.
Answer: 0.35; kV
